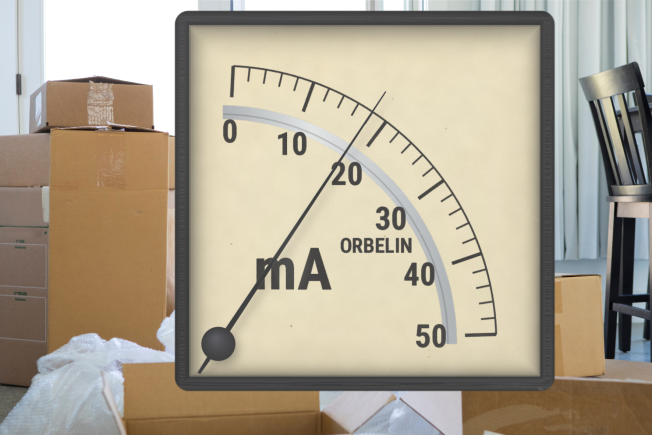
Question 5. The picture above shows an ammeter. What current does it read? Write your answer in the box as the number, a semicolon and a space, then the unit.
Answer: 18; mA
